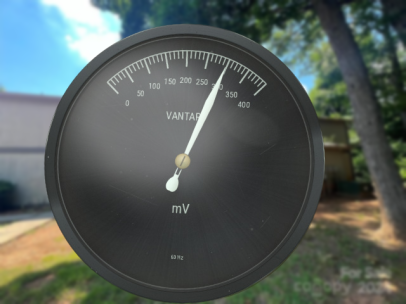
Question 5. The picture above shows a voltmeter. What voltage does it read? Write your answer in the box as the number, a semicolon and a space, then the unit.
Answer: 300; mV
